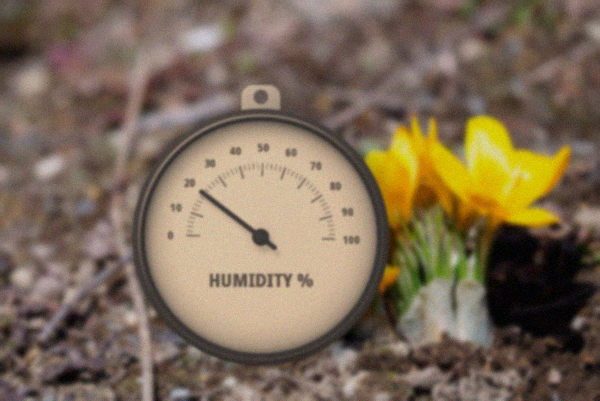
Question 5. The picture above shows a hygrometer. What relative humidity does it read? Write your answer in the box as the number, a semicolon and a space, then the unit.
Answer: 20; %
